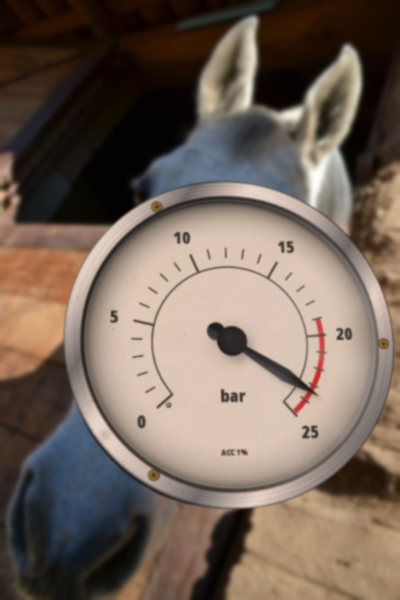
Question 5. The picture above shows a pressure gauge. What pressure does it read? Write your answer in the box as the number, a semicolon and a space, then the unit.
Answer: 23.5; bar
